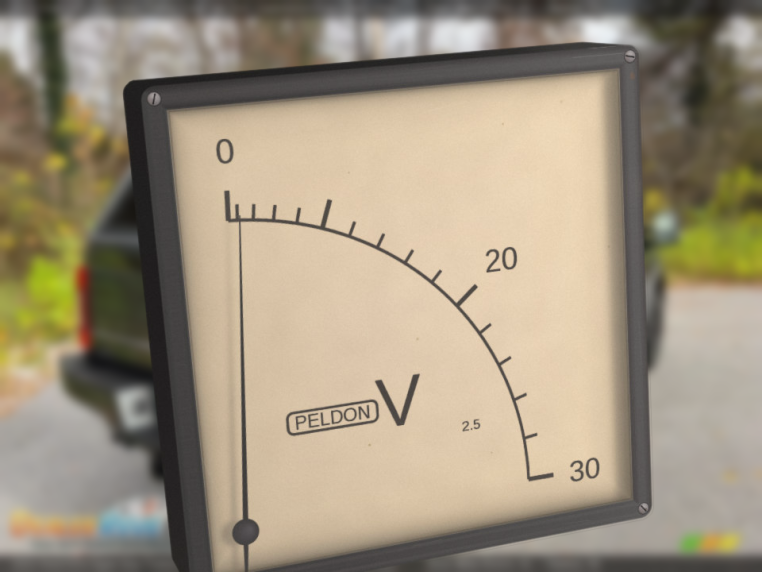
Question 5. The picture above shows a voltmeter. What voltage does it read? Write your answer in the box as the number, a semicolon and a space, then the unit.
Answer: 2; V
